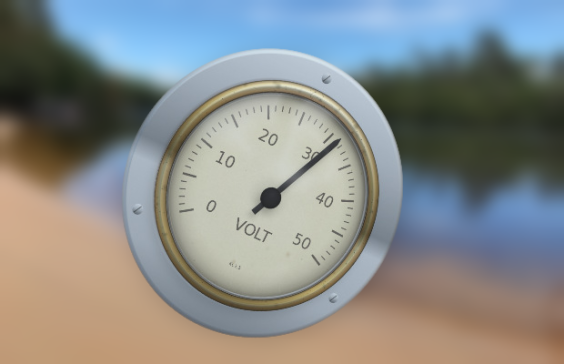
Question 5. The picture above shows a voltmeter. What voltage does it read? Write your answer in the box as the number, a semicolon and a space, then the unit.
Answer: 31; V
